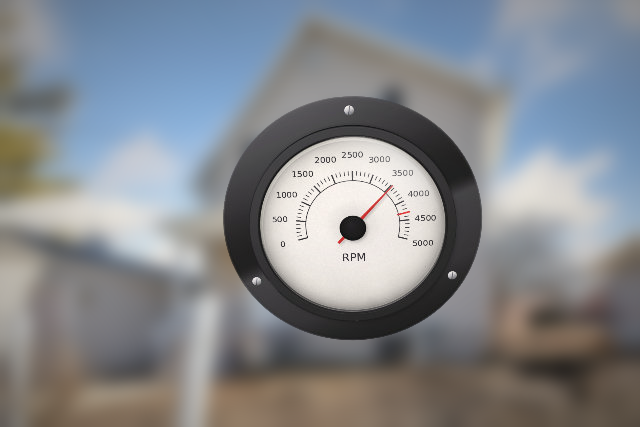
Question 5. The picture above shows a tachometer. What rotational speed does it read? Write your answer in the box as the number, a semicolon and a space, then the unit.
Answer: 3500; rpm
